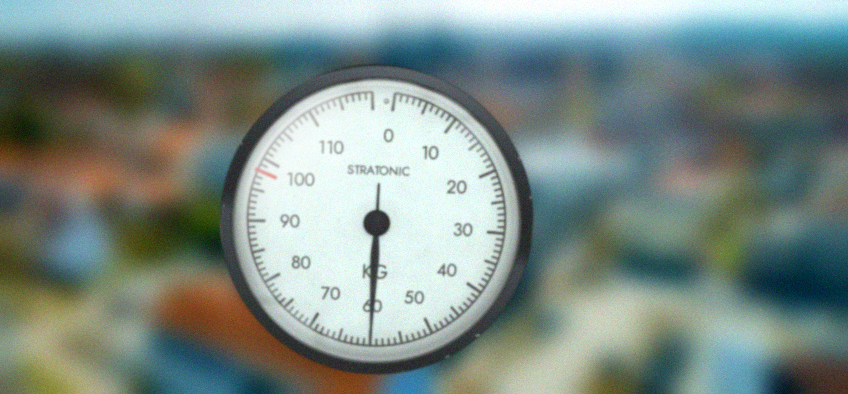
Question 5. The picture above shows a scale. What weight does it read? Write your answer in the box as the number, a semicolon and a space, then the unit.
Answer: 60; kg
